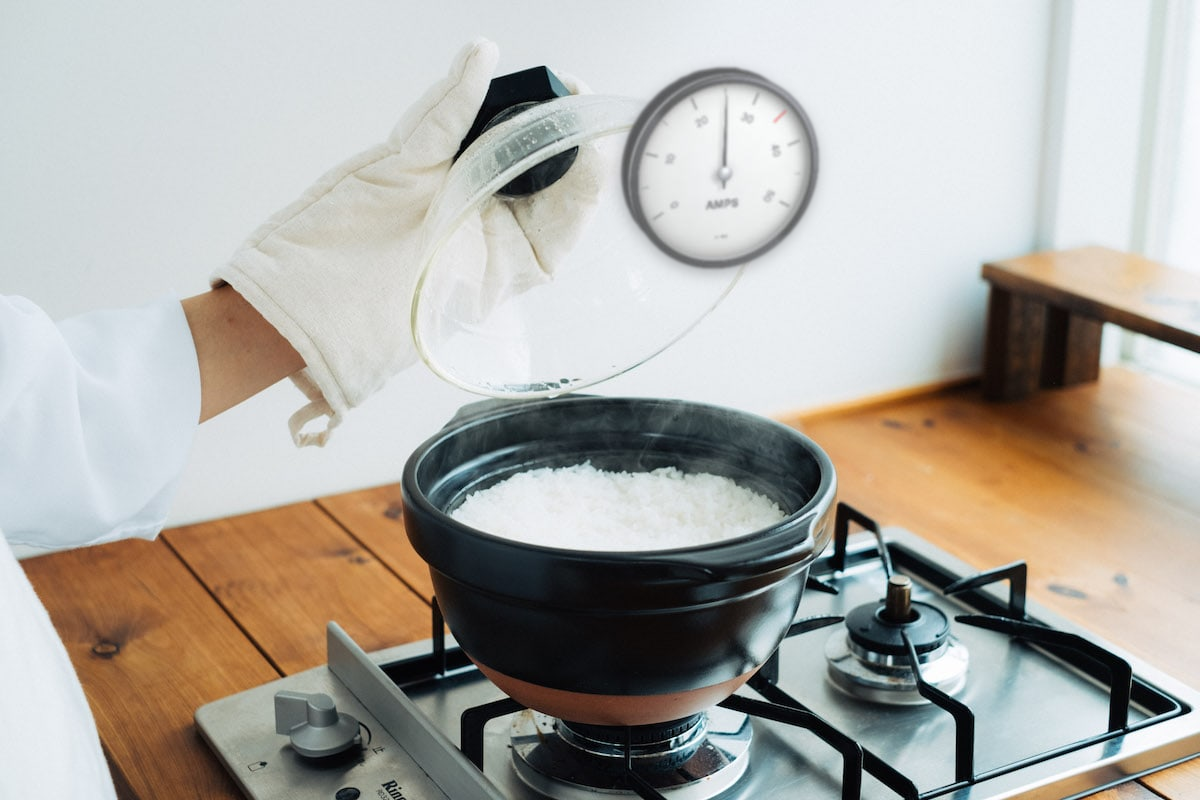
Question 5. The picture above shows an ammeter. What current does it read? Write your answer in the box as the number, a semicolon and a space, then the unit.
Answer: 25; A
